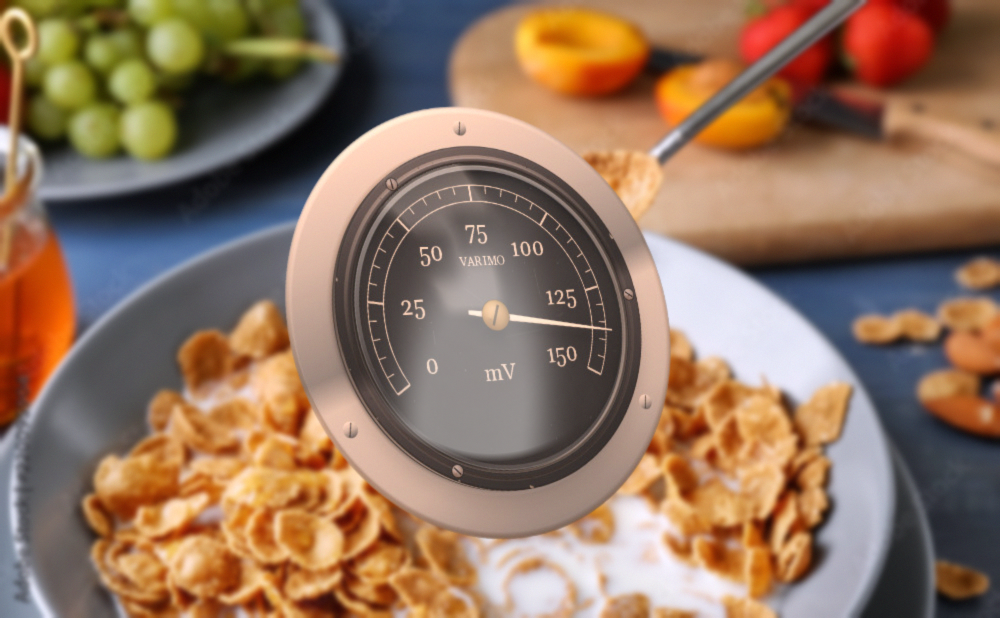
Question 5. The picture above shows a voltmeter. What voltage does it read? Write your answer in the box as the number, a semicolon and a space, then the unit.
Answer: 137.5; mV
